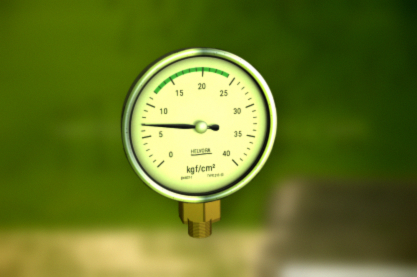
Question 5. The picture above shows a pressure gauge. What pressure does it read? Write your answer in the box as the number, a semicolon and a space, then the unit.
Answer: 7; kg/cm²
